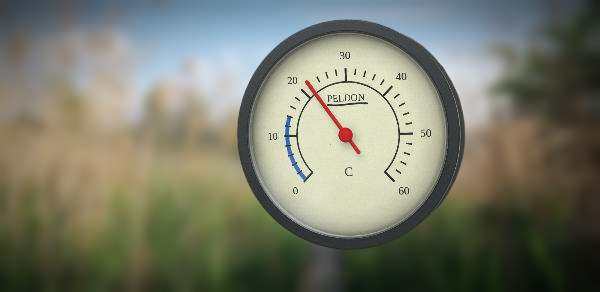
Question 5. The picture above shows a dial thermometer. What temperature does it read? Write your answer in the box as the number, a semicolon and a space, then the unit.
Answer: 22; °C
